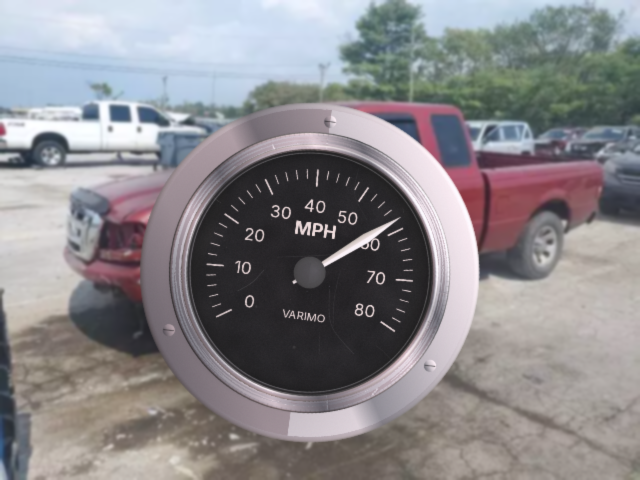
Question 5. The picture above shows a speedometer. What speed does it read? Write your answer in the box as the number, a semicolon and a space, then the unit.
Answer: 58; mph
